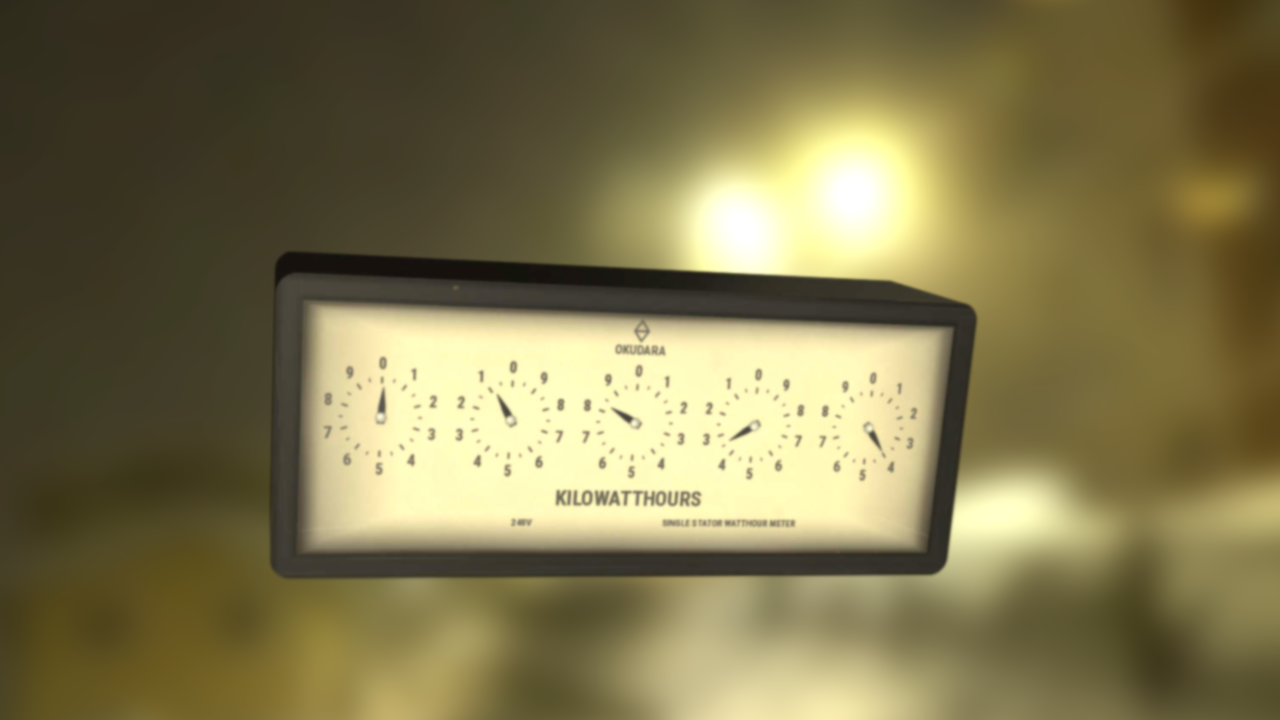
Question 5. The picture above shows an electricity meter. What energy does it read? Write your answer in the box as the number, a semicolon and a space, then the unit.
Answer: 834; kWh
